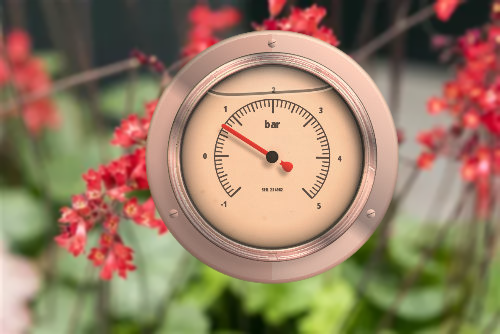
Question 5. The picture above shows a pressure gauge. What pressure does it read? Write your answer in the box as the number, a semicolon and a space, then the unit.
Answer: 0.7; bar
